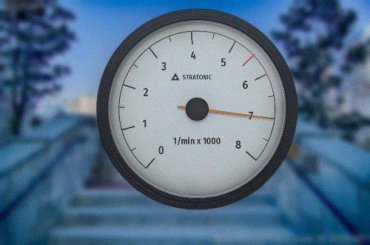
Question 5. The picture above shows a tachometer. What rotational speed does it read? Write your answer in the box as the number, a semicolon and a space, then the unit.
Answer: 7000; rpm
